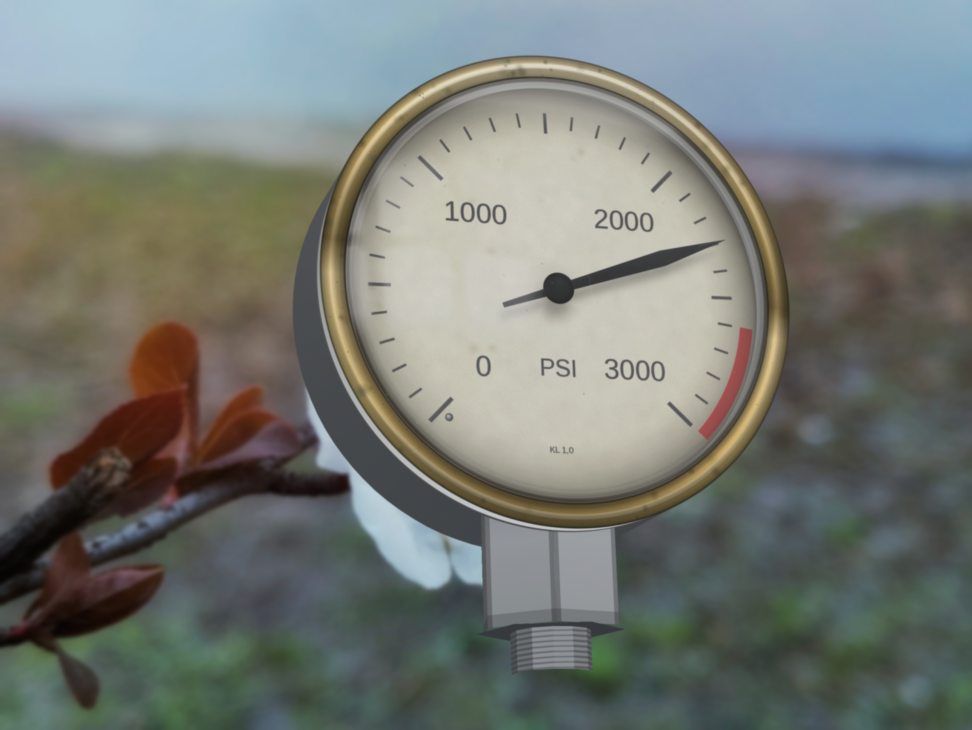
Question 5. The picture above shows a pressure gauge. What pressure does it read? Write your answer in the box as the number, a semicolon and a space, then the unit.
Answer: 2300; psi
